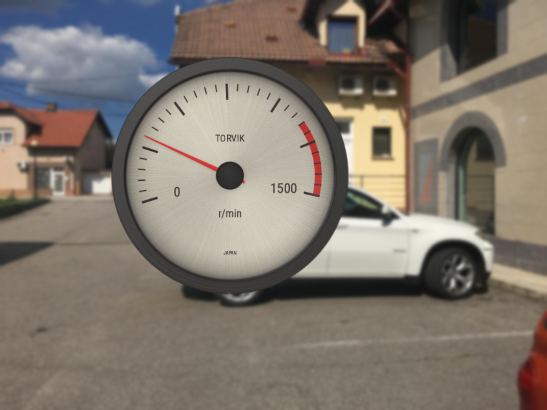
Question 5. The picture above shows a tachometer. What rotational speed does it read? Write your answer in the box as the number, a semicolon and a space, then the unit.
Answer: 300; rpm
